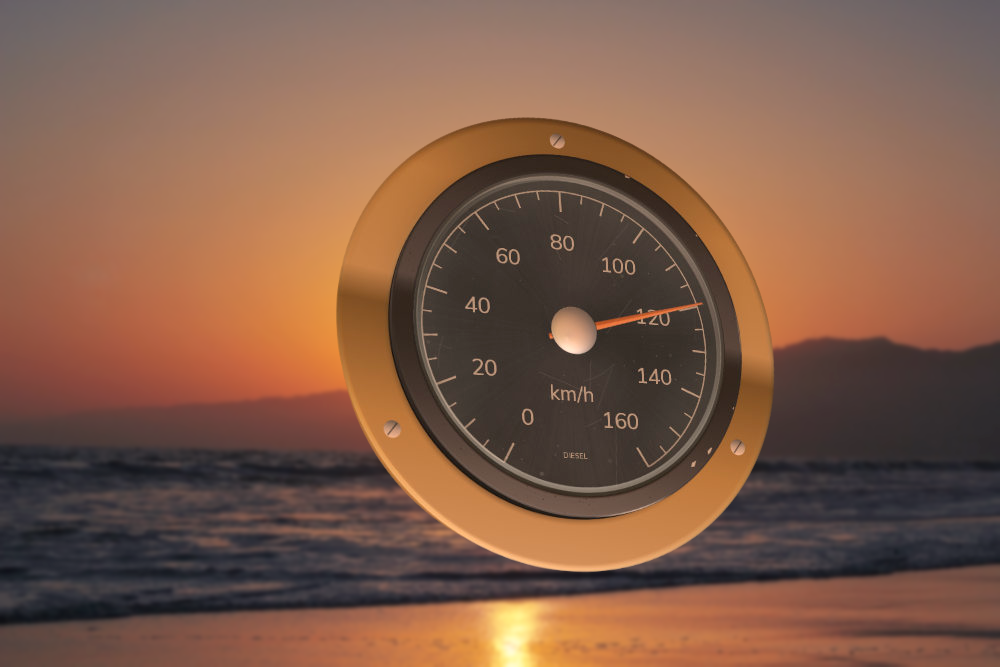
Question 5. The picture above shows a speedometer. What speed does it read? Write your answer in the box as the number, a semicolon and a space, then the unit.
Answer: 120; km/h
